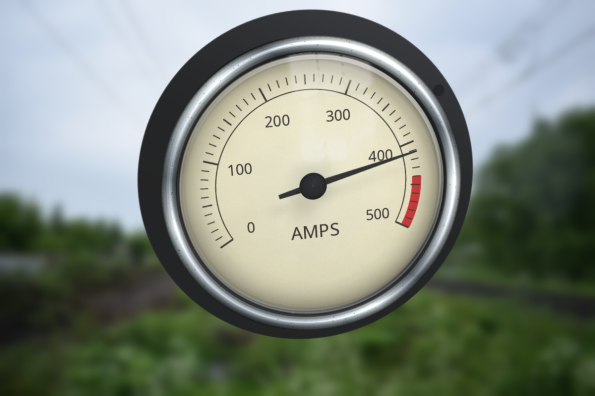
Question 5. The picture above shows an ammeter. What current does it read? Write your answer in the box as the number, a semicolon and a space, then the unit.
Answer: 410; A
